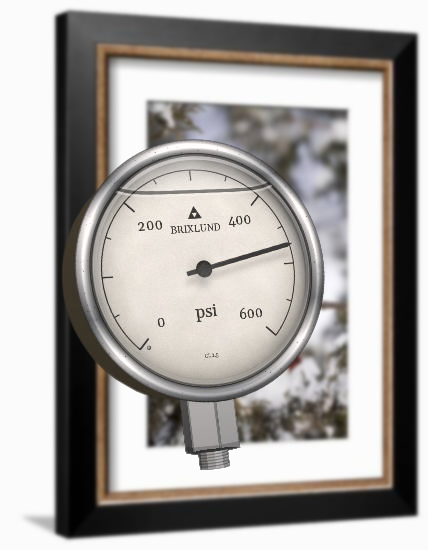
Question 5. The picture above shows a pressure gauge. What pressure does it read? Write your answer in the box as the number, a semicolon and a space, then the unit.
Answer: 475; psi
